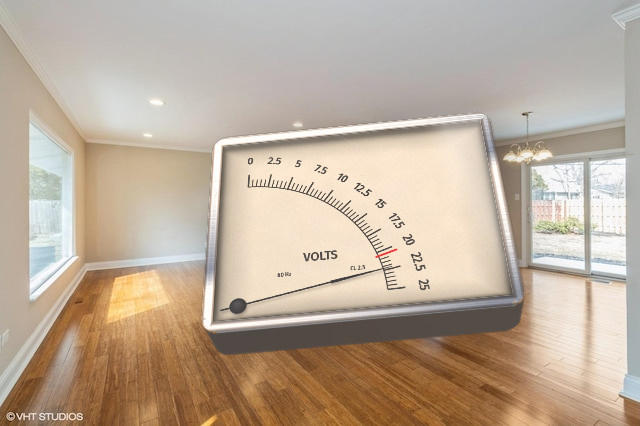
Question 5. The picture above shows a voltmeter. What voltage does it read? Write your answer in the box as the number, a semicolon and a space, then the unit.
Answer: 22.5; V
